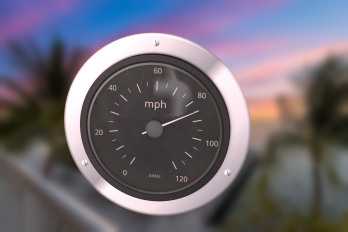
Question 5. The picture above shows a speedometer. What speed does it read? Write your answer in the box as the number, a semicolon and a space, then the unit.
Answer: 85; mph
